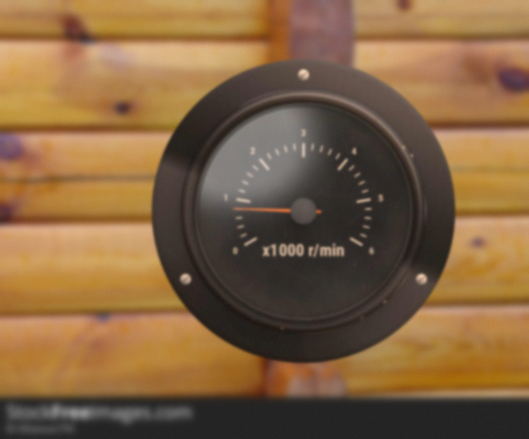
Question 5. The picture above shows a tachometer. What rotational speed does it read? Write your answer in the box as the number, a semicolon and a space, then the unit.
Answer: 800; rpm
